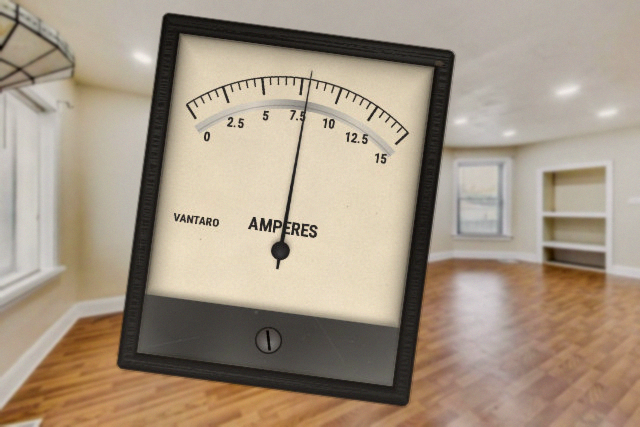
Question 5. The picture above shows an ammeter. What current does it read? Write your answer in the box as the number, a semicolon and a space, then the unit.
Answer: 8; A
